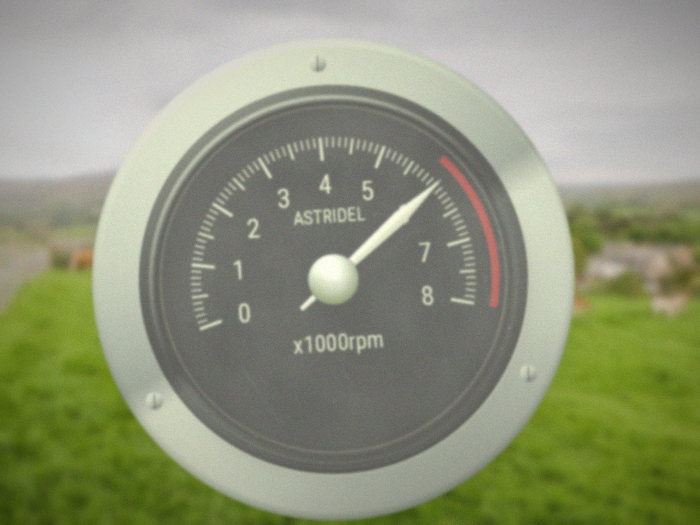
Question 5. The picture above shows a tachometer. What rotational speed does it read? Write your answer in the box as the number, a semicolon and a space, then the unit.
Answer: 6000; rpm
